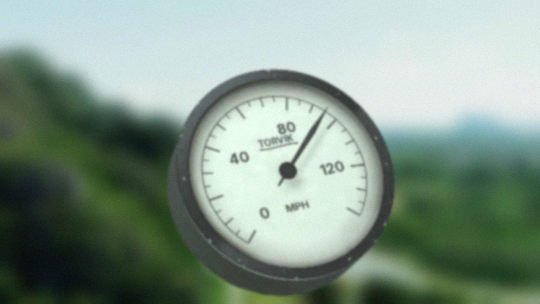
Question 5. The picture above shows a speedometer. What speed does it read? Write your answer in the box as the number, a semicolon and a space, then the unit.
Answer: 95; mph
